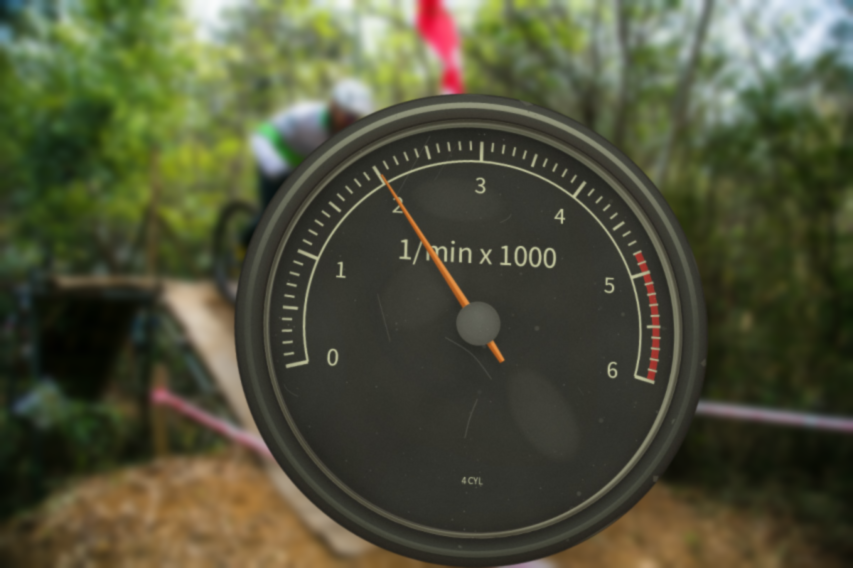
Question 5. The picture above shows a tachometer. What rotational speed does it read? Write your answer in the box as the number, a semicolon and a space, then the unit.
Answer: 2000; rpm
